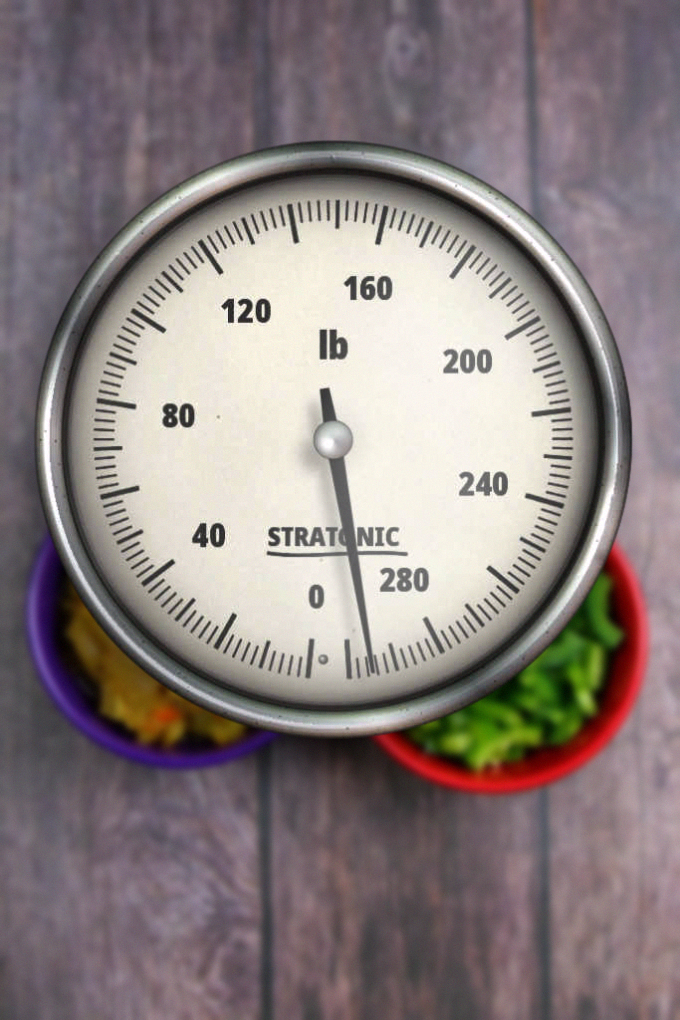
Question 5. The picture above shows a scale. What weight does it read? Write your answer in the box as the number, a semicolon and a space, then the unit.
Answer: 295; lb
